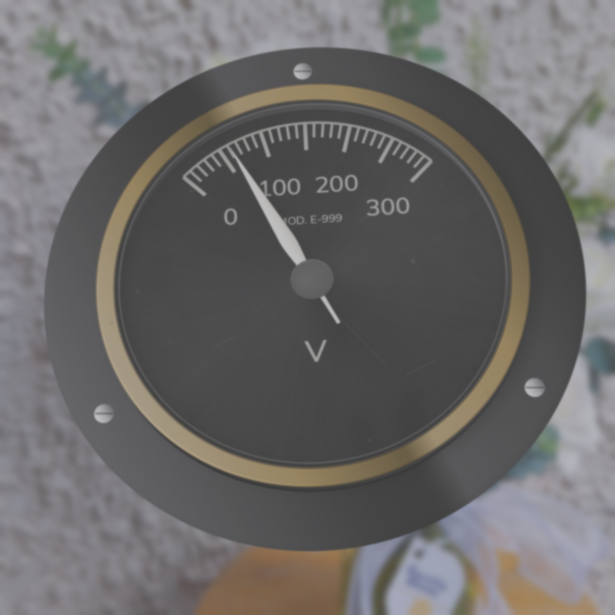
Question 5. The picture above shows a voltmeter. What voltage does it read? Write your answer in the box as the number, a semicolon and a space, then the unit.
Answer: 60; V
